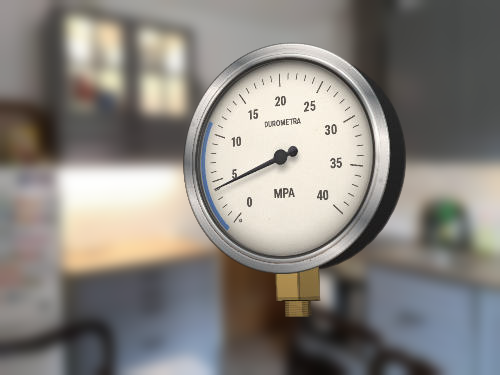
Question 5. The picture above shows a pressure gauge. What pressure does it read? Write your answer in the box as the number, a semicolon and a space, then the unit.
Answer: 4; MPa
